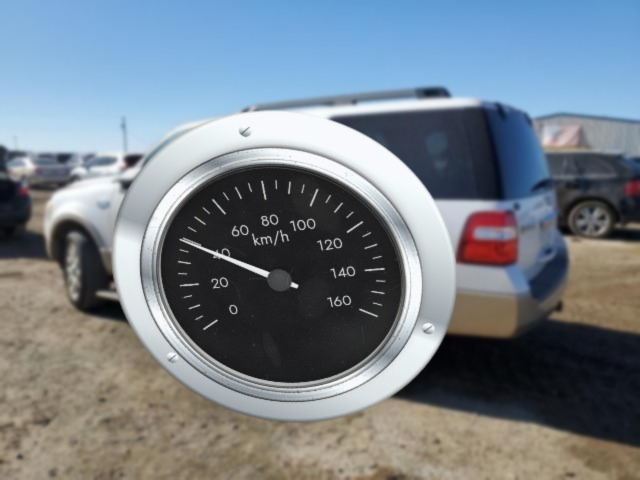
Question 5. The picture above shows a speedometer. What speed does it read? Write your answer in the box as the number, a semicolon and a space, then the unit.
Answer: 40; km/h
